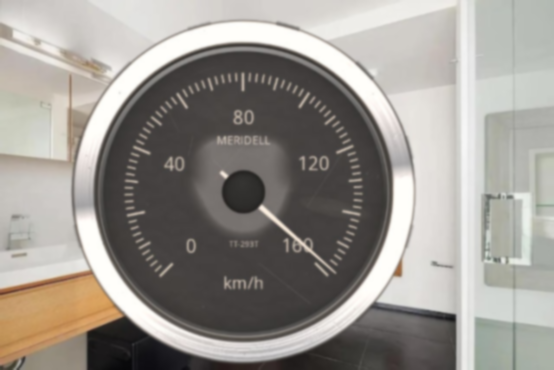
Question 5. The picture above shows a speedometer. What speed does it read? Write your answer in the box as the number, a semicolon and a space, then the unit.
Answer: 158; km/h
